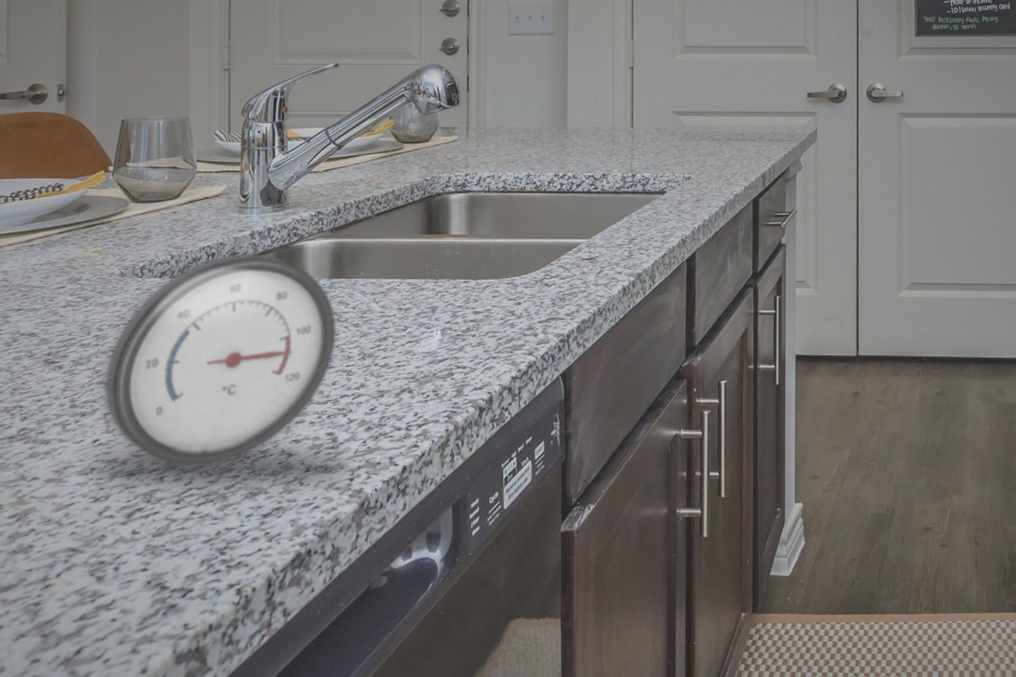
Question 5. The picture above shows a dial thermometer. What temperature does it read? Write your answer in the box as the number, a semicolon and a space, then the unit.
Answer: 108; °C
